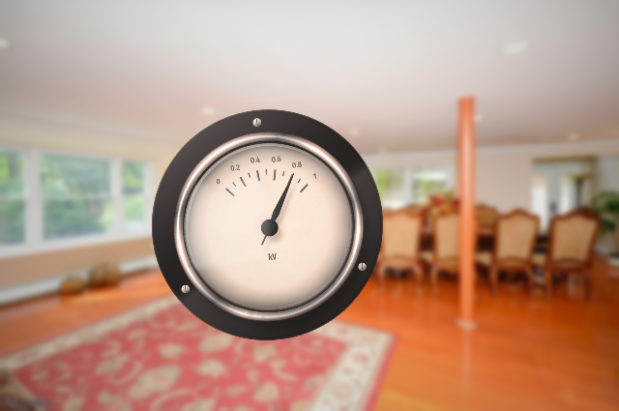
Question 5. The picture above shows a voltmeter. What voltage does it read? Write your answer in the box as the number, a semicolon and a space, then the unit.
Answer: 0.8; kV
